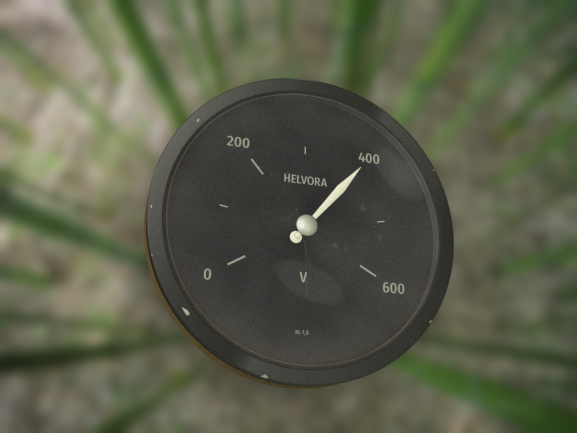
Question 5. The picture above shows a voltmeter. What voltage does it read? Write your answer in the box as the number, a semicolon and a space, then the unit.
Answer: 400; V
